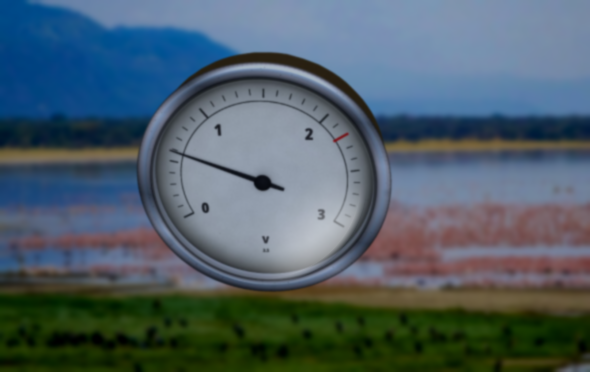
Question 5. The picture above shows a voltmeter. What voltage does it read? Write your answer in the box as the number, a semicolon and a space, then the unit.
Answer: 0.6; V
